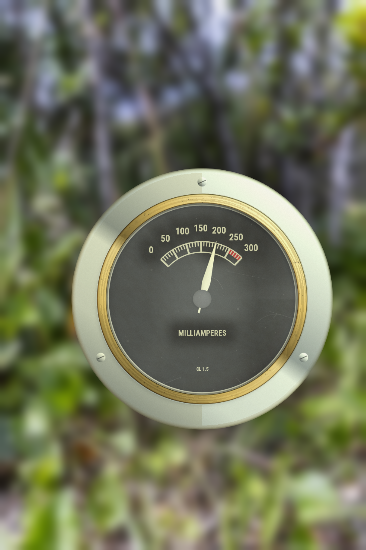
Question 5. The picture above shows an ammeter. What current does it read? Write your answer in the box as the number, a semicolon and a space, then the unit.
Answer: 200; mA
